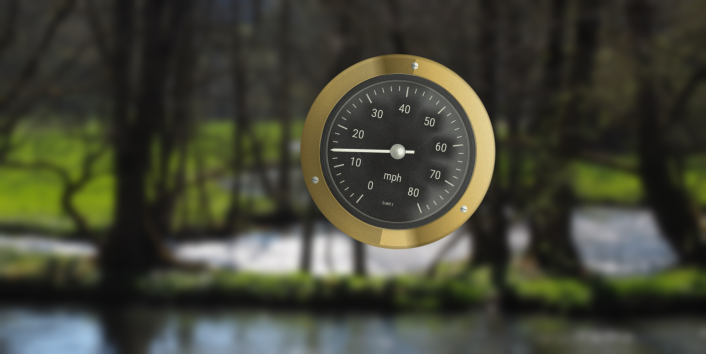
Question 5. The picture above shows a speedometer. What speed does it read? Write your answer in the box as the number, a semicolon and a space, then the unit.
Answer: 14; mph
